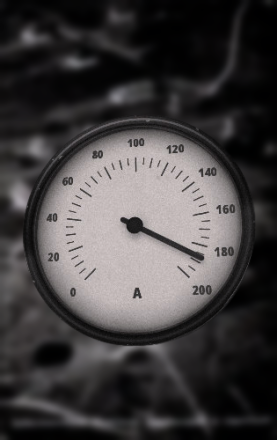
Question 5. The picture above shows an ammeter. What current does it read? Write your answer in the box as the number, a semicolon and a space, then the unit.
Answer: 187.5; A
